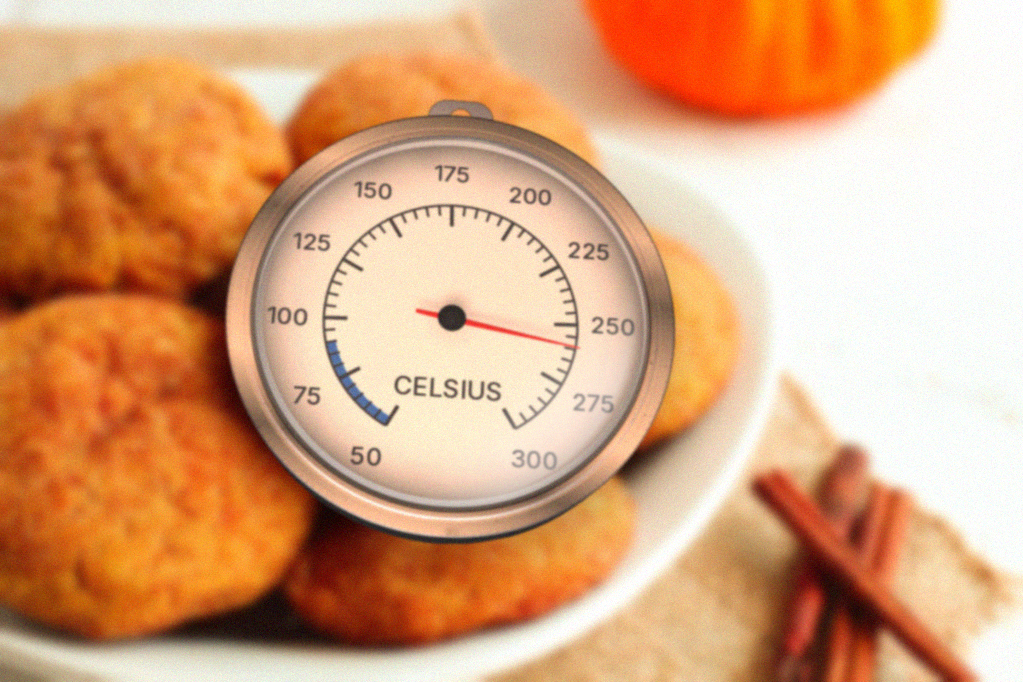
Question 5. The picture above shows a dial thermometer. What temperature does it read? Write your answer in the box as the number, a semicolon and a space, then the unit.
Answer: 260; °C
